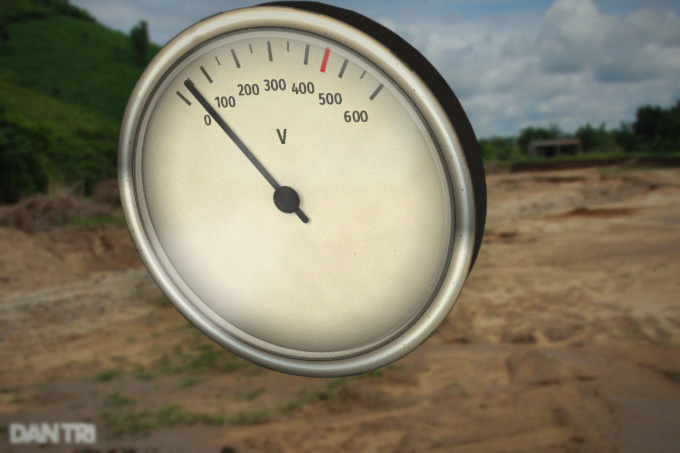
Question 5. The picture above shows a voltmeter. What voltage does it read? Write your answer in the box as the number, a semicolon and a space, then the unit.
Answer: 50; V
